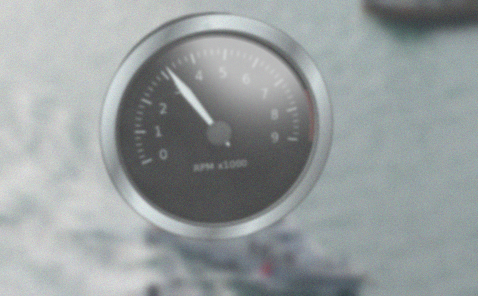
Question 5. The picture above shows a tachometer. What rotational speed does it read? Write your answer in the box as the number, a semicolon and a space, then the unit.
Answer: 3200; rpm
